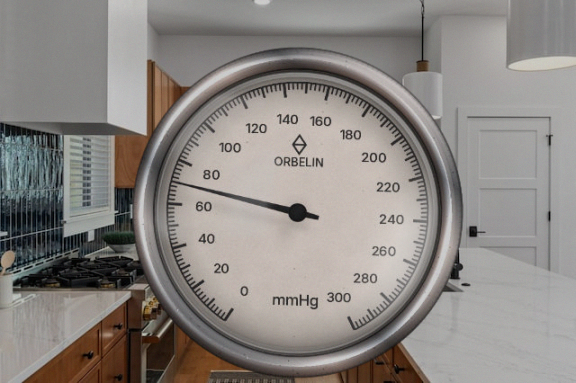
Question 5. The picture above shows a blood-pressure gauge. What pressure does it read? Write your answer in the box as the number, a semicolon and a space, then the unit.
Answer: 70; mmHg
